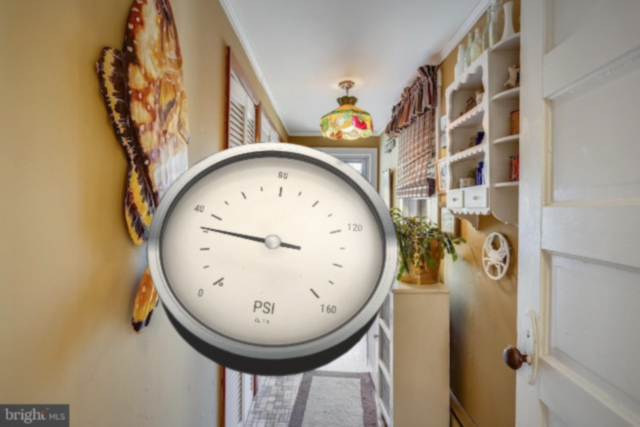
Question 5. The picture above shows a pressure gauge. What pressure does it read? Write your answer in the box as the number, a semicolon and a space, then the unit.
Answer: 30; psi
